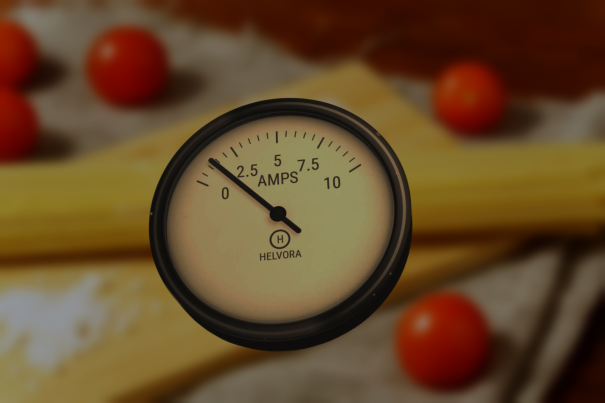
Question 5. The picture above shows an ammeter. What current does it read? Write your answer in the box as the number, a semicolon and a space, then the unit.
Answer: 1.25; A
